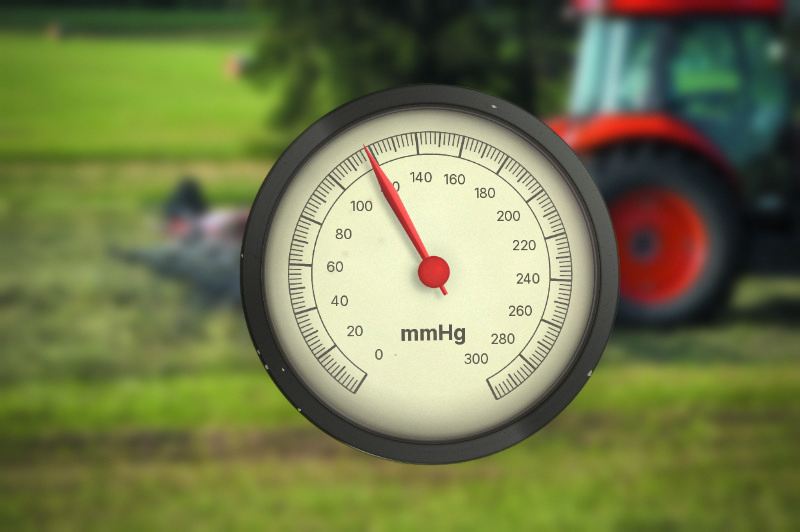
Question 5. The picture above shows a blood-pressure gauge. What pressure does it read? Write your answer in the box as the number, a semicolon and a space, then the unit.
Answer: 118; mmHg
